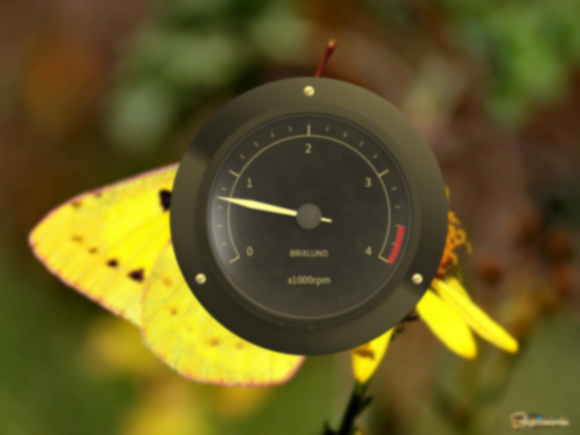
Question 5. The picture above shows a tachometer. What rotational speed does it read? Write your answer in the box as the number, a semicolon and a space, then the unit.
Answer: 700; rpm
